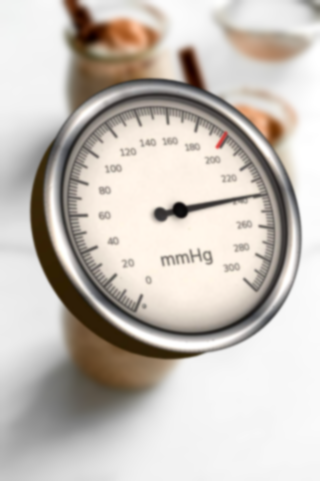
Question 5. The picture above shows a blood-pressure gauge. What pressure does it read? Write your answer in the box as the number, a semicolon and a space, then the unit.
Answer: 240; mmHg
